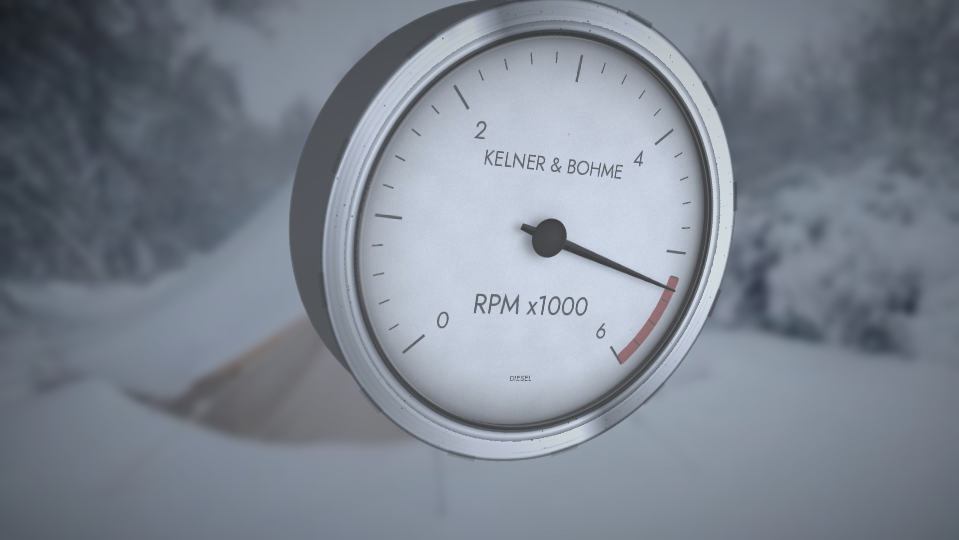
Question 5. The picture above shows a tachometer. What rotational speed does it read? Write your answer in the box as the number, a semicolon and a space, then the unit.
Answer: 5300; rpm
